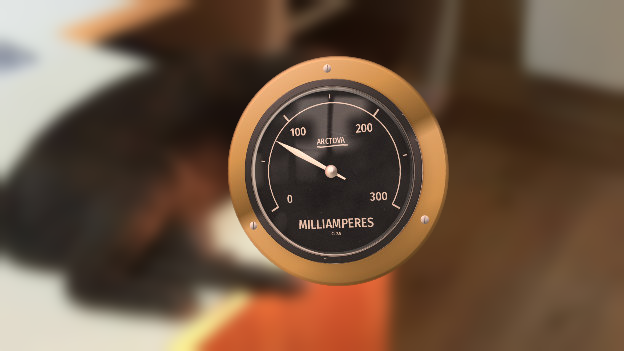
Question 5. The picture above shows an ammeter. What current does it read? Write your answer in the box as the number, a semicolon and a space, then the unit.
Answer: 75; mA
